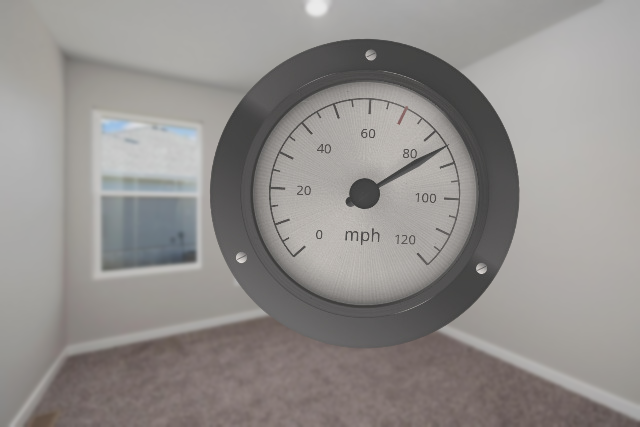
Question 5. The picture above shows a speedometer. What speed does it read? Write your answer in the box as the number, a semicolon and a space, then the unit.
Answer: 85; mph
